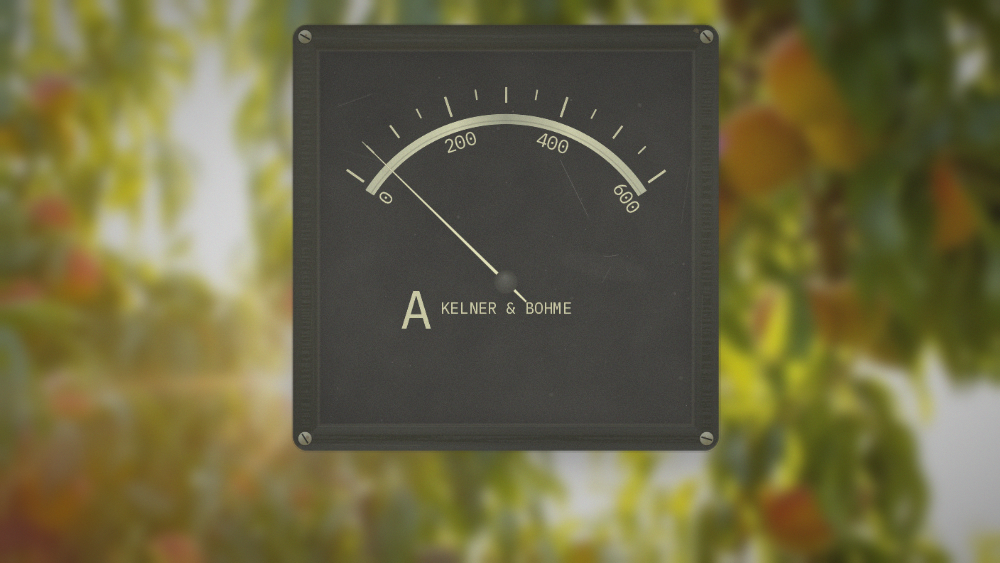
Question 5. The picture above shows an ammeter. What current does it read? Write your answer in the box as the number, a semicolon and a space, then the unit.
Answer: 50; A
